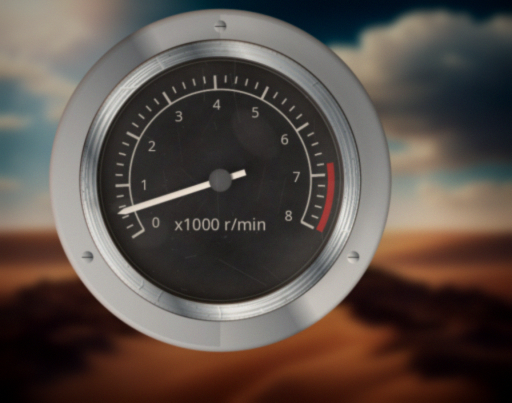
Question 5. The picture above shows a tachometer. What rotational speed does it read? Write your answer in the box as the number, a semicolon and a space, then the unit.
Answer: 500; rpm
